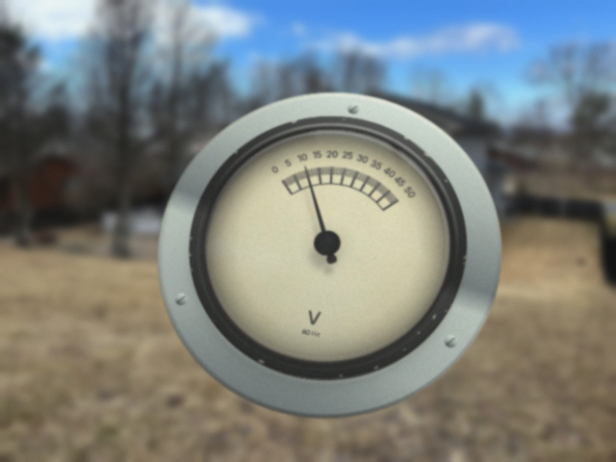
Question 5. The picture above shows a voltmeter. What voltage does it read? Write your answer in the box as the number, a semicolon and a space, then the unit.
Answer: 10; V
